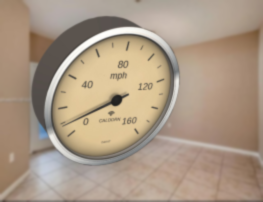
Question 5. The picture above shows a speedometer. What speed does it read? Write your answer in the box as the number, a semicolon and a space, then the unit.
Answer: 10; mph
